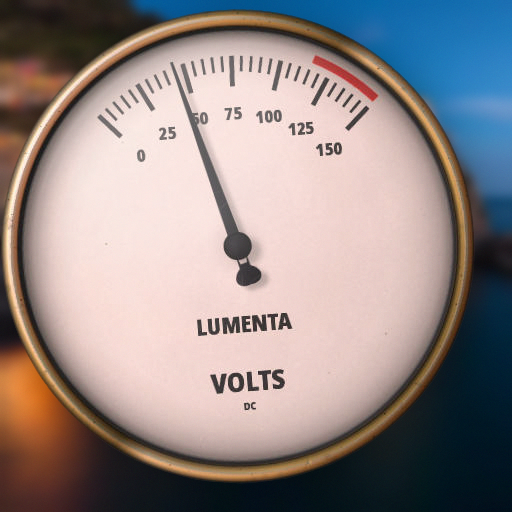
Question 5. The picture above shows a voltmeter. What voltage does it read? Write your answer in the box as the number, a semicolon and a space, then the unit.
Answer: 45; V
